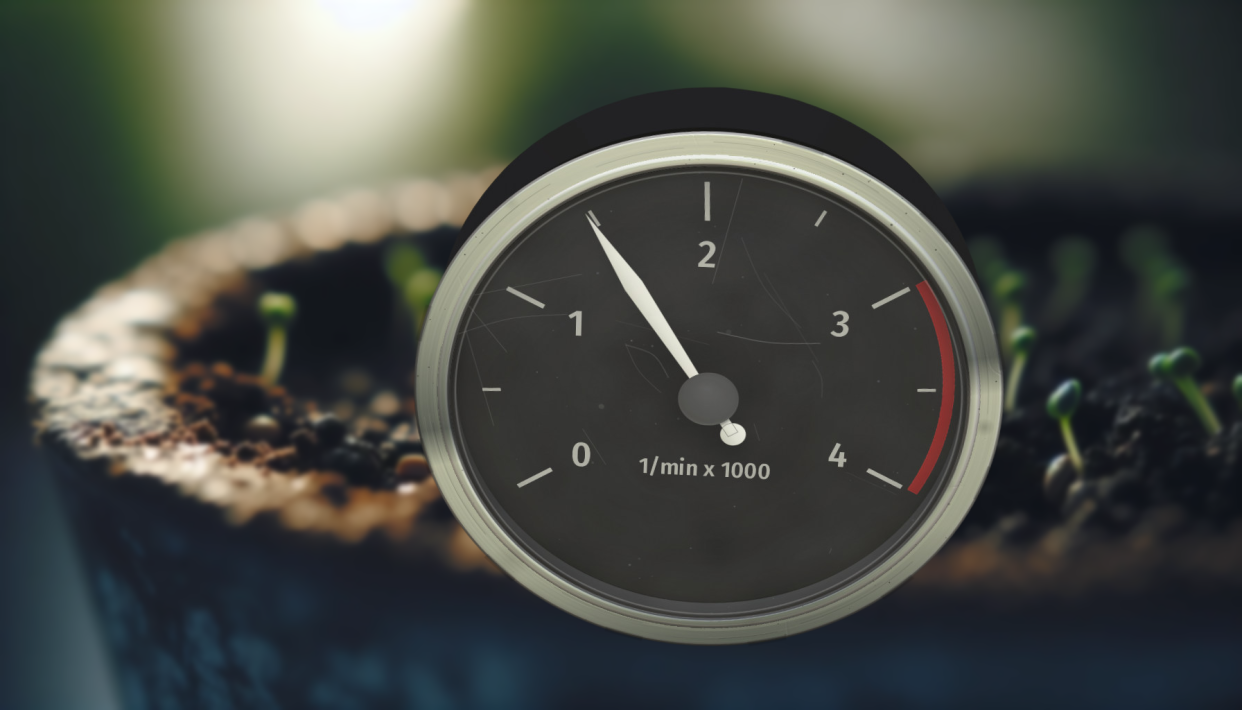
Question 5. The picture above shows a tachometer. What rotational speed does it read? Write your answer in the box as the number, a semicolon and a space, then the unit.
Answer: 1500; rpm
